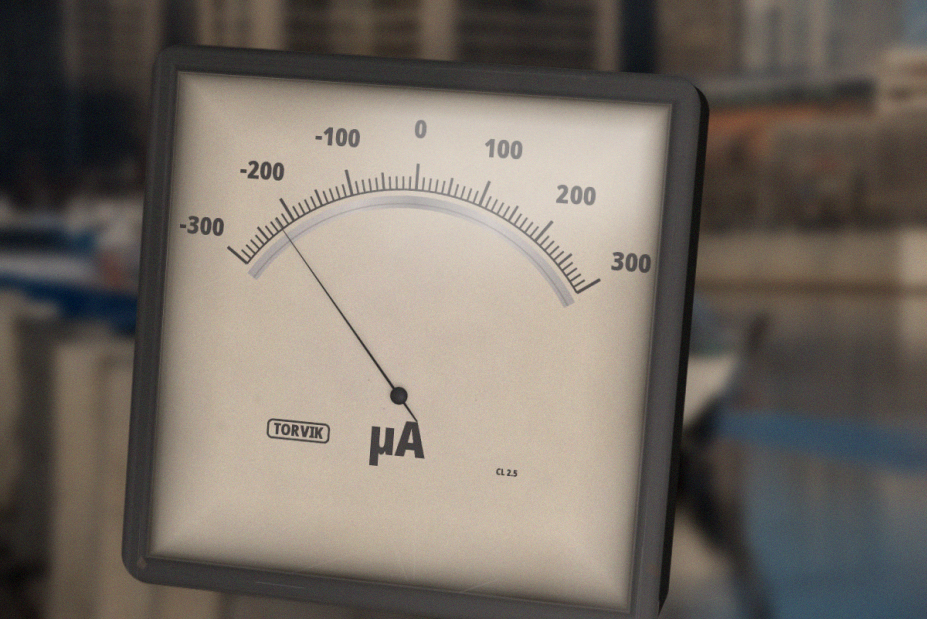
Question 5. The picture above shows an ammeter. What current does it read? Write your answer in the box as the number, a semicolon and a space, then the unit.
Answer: -220; µA
